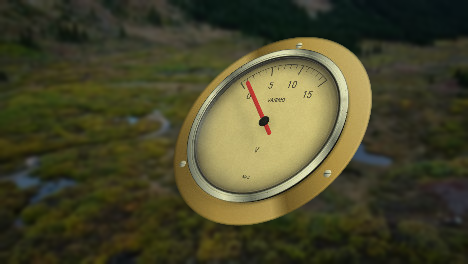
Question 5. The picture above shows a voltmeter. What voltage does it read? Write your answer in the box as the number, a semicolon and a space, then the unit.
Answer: 1; V
